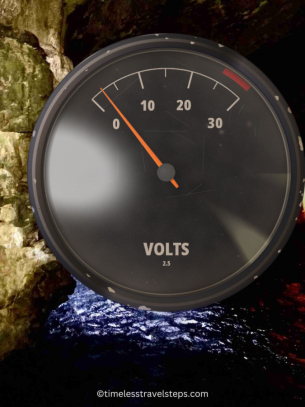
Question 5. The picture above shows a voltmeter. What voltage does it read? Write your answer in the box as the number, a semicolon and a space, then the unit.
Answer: 2.5; V
